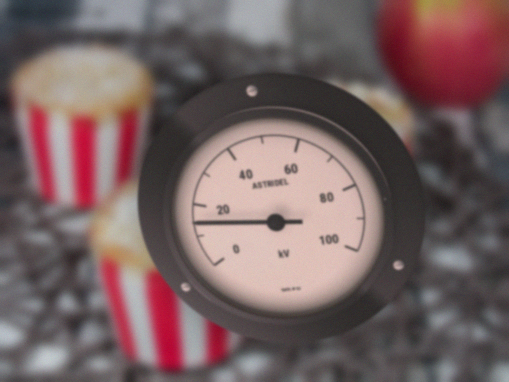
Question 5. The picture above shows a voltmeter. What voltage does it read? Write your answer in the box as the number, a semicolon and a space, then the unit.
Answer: 15; kV
